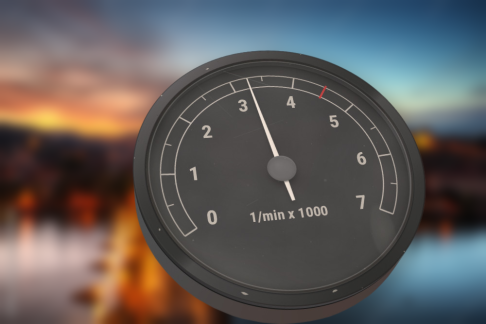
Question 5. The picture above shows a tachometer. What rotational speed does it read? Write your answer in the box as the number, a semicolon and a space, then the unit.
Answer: 3250; rpm
